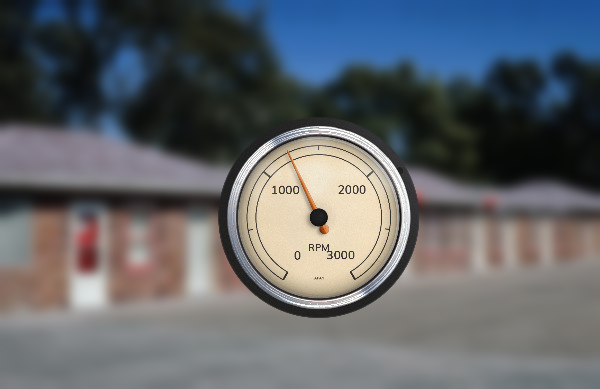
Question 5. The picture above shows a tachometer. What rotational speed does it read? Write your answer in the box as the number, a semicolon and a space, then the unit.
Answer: 1250; rpm
